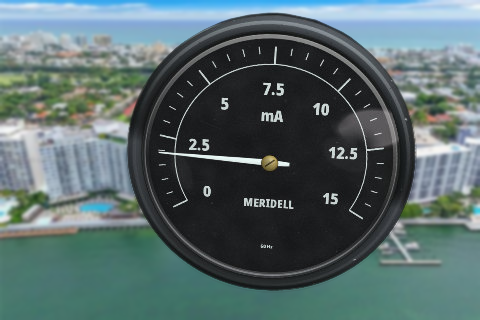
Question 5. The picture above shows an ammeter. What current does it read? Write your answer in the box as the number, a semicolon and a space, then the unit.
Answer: 2; mA
